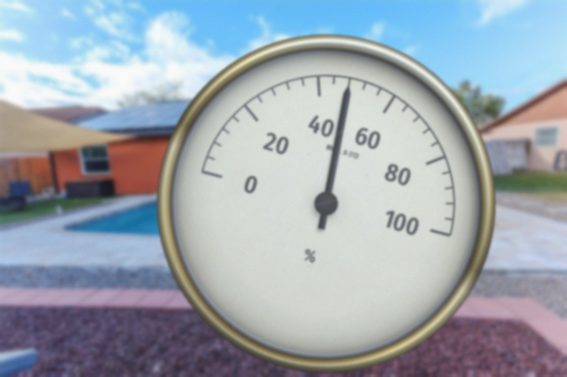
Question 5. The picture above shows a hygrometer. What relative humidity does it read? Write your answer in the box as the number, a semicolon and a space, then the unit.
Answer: 48; %
